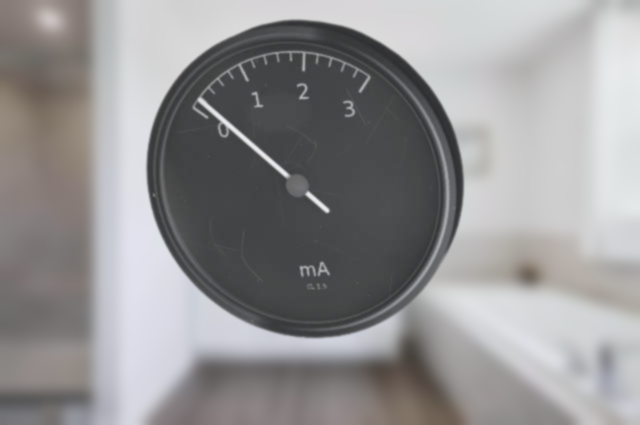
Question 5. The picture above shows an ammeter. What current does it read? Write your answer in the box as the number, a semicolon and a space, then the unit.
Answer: 0.2; mA
